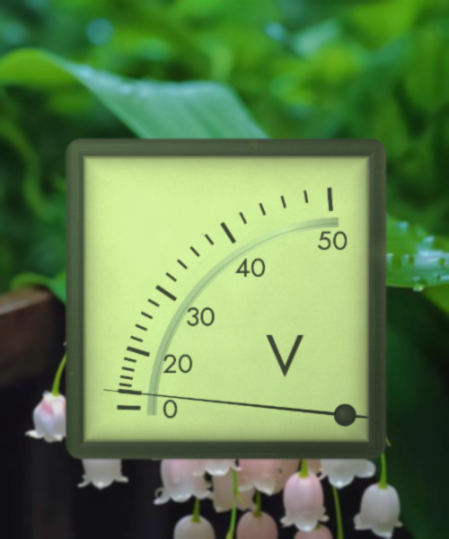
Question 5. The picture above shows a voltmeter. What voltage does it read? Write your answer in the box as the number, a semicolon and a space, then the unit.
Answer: 10; V
